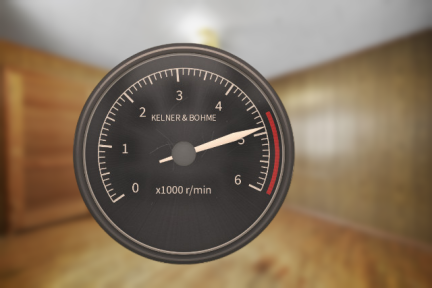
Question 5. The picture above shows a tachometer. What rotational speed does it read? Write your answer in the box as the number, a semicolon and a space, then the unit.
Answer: 4900; rpm
